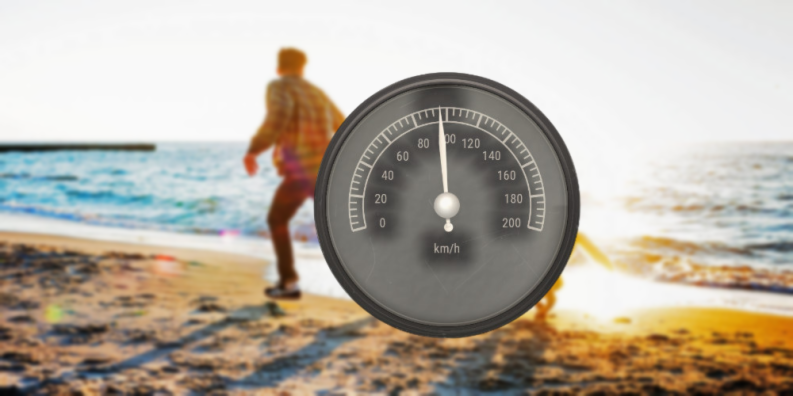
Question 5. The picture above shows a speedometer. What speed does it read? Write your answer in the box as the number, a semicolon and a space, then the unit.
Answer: 96; km/h
